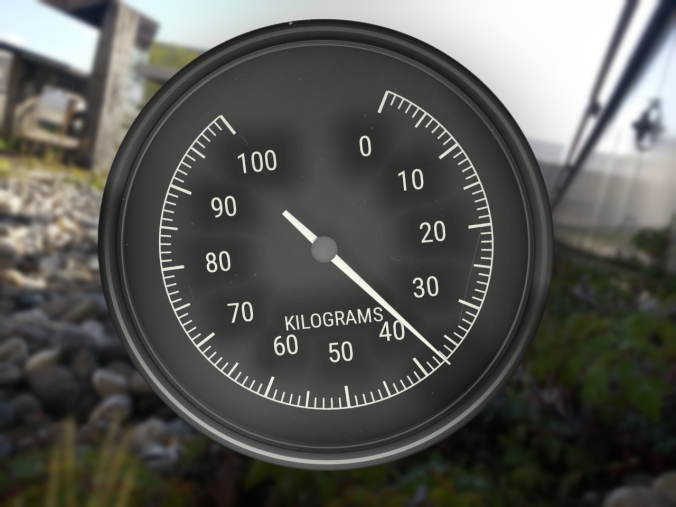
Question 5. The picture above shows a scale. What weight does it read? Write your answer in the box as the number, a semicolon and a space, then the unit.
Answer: 37; kg
